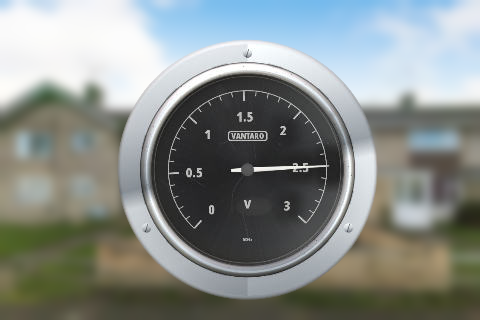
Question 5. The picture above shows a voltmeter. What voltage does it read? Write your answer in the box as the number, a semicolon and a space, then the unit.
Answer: 2.5; V
